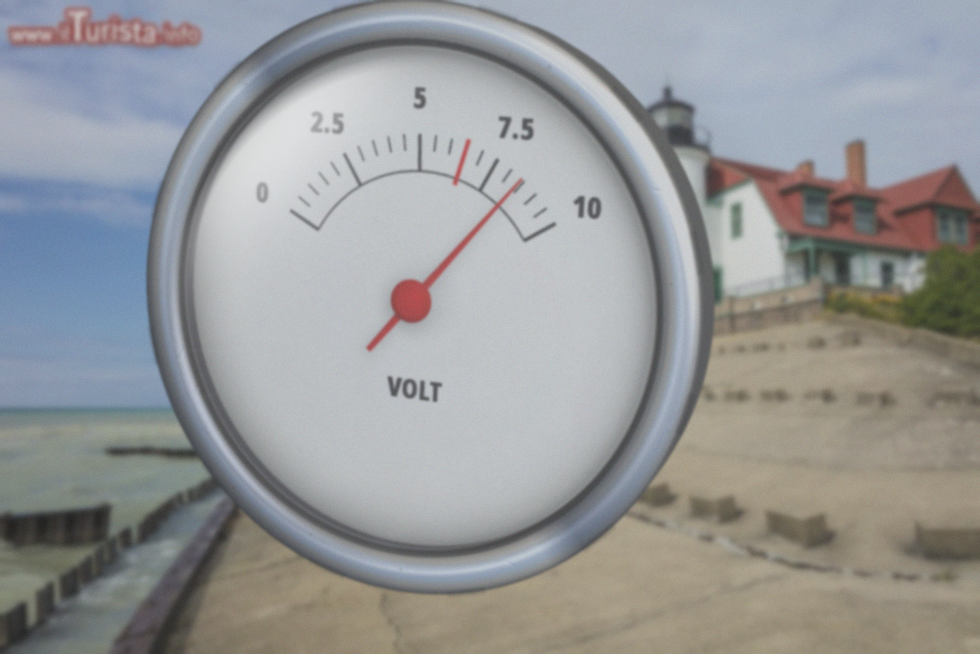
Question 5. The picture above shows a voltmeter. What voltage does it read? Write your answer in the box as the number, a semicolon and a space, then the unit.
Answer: 8.5; V
